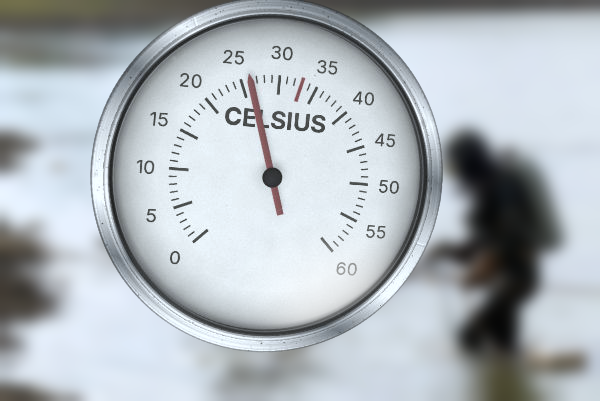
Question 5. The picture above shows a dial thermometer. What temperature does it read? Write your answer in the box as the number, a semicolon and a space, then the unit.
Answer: 26; °C
